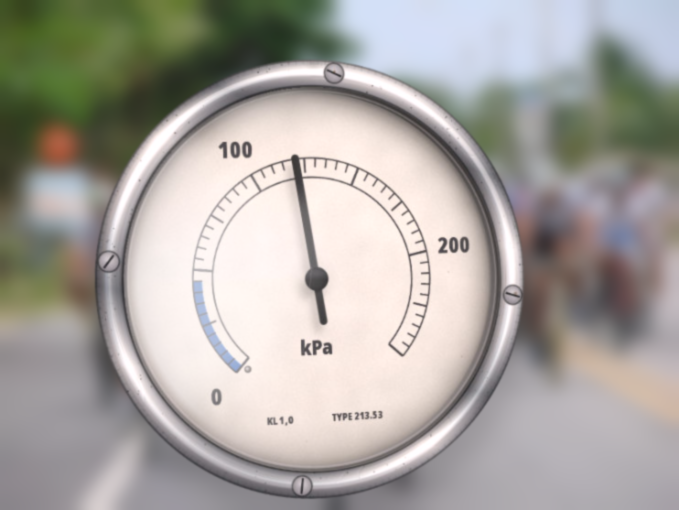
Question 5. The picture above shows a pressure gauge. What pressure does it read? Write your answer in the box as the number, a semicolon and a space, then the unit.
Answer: 120; kPa
